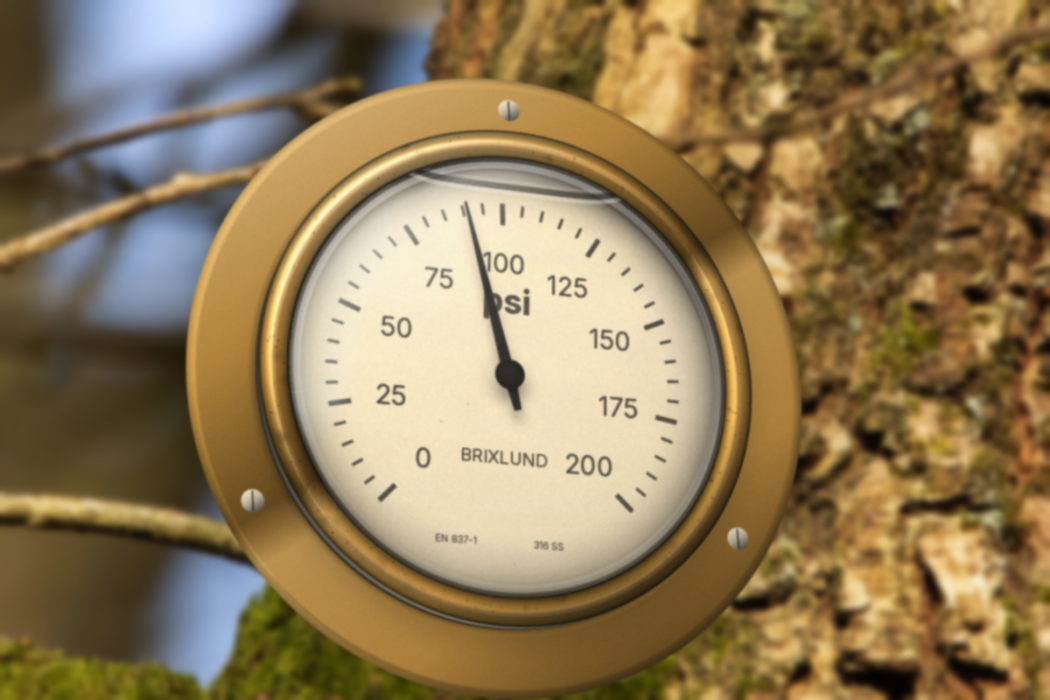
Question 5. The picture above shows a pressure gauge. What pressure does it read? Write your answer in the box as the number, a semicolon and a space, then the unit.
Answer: 90; psi
